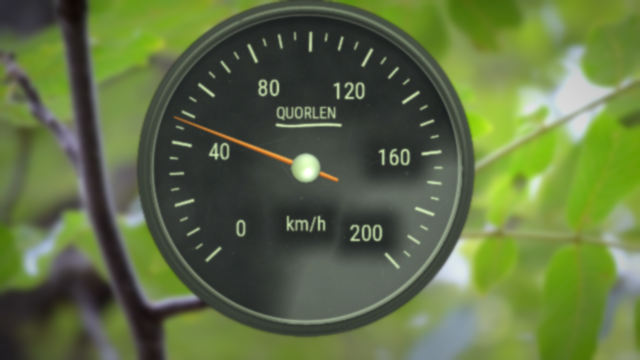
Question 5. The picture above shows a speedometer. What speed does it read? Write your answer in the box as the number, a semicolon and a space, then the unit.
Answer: 47.5; km/h
